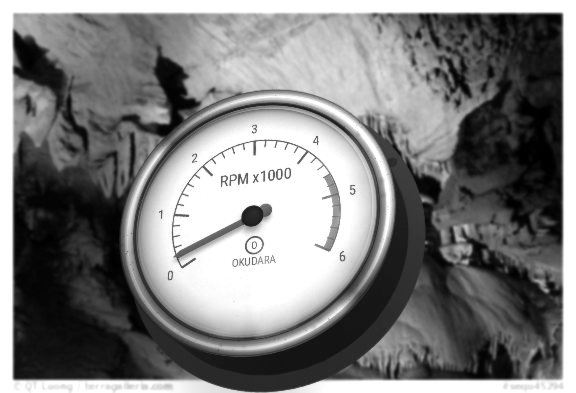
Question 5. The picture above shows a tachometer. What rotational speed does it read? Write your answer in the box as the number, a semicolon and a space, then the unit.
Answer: 200; rpm
